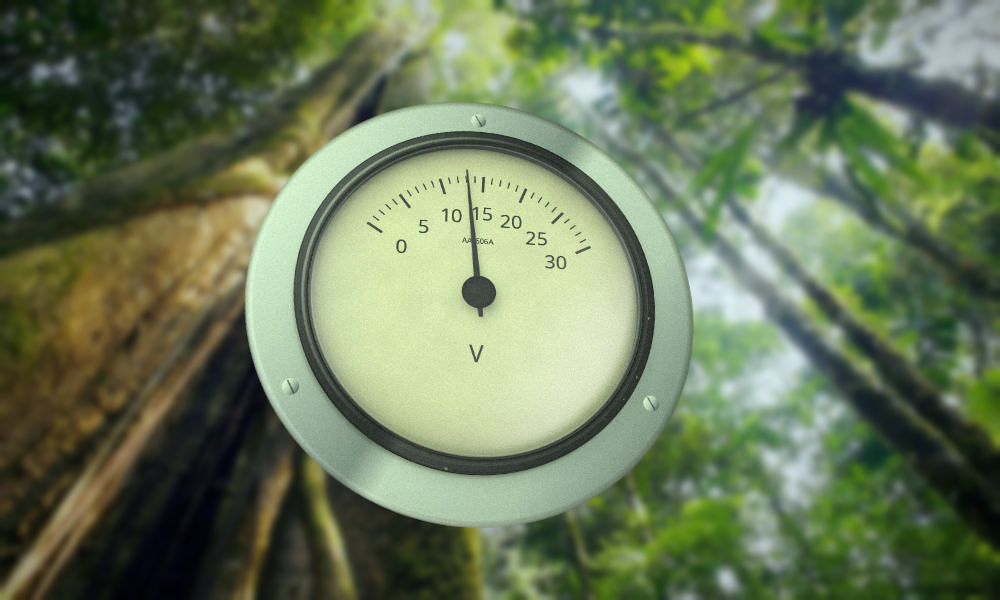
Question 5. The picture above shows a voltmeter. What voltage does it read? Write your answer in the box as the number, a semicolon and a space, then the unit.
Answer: 13; V
